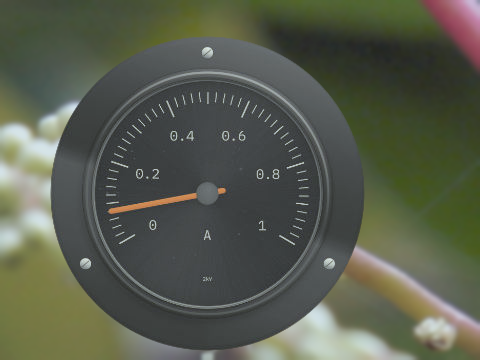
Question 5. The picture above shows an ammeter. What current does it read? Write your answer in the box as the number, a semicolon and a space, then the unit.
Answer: 0.08; A
